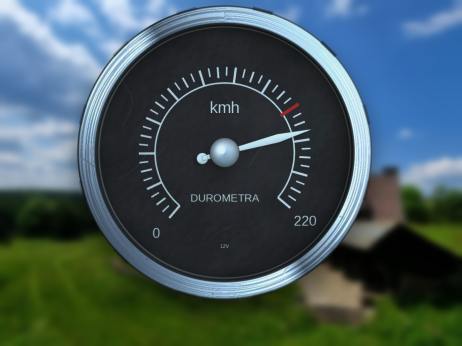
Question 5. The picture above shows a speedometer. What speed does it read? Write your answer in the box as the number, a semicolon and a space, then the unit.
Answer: 175; km/h
